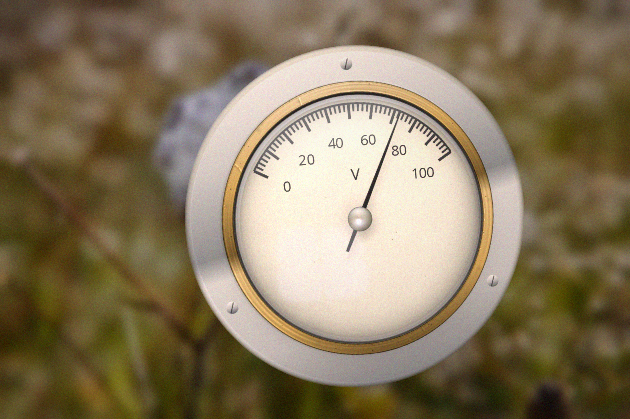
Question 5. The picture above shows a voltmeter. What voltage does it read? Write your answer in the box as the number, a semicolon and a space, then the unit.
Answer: 72; V
